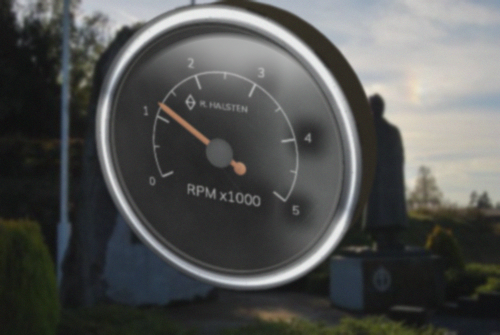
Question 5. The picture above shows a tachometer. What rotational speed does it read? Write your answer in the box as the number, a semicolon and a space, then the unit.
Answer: 1250; rpm
